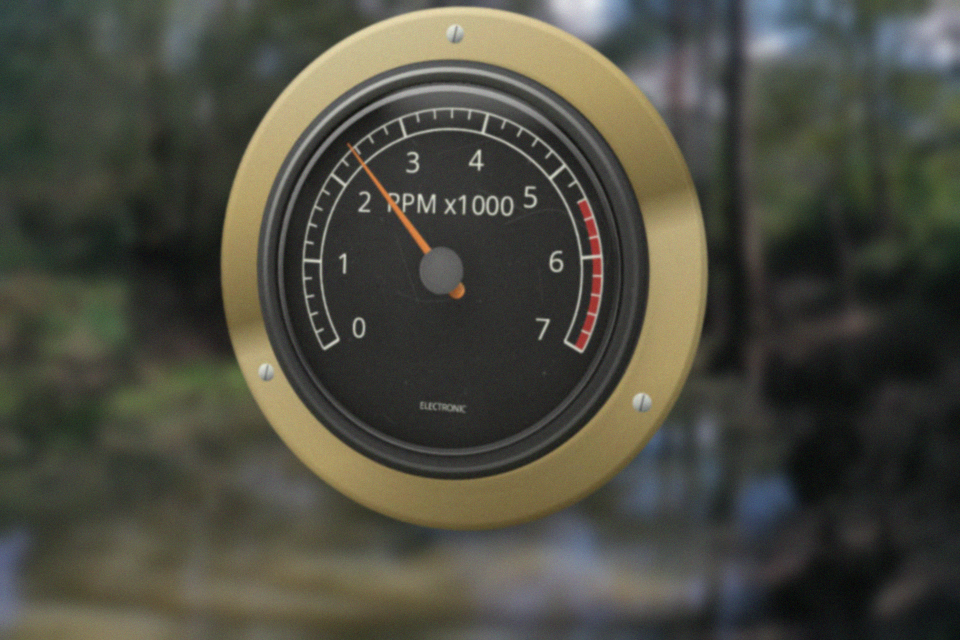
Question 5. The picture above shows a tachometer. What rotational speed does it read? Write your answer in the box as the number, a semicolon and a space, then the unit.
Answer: 2400; rpm
